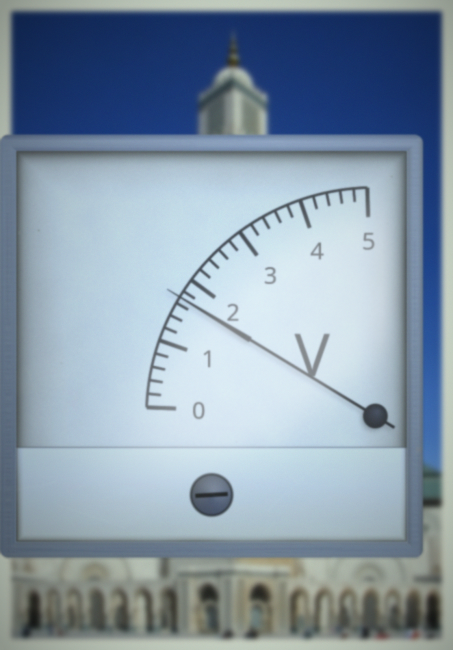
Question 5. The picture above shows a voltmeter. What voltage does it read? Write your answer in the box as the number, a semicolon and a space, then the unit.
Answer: 1.7; V
